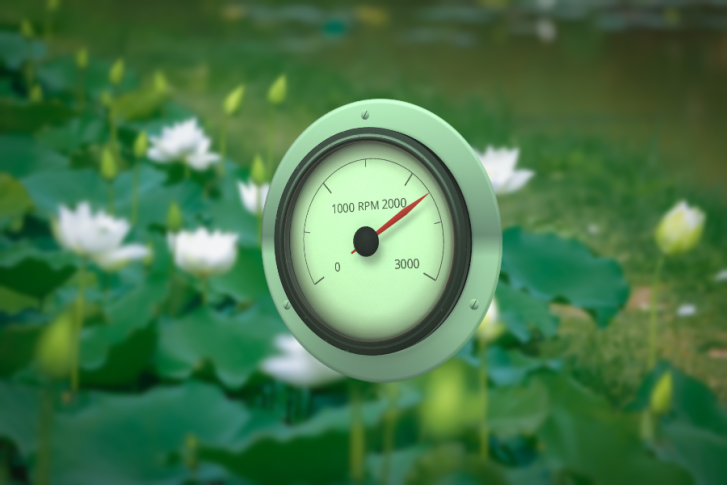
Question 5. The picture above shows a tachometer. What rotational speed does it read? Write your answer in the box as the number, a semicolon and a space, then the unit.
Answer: 2250; rpm
